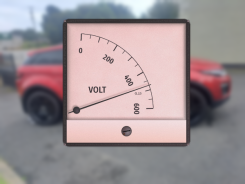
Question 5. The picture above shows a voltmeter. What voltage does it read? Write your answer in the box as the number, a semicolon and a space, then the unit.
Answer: 475; V
